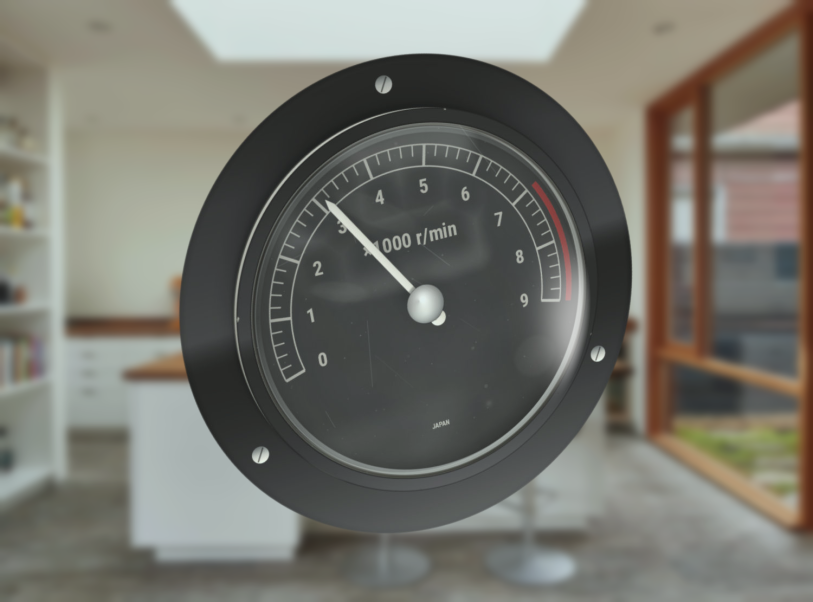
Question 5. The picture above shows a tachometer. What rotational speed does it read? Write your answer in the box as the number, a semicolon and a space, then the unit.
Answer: 3100; rpm
